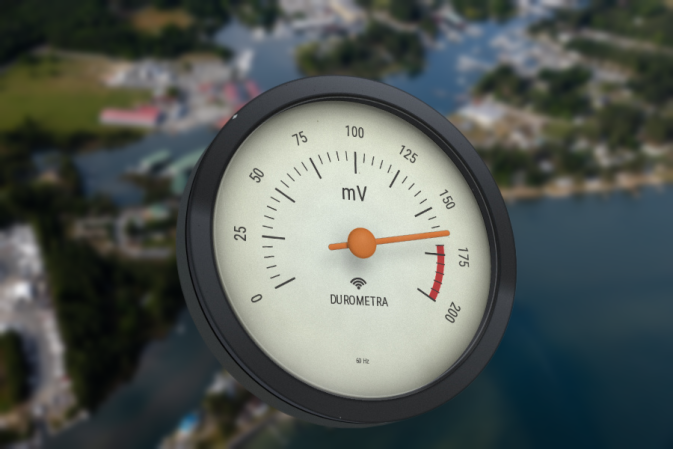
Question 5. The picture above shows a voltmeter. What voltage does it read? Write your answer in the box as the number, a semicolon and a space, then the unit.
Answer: 165; mV
